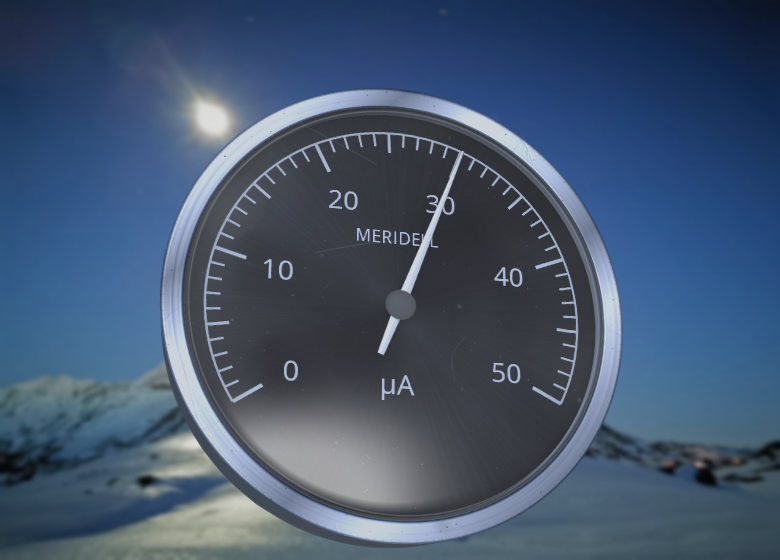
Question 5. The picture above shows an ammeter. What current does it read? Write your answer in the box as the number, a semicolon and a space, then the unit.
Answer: 30; µA
